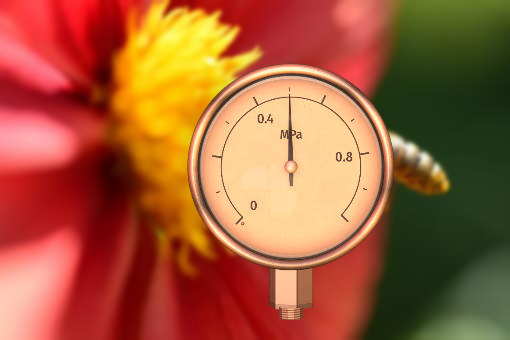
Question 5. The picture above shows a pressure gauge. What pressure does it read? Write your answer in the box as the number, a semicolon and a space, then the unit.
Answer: 0.5; MPa
